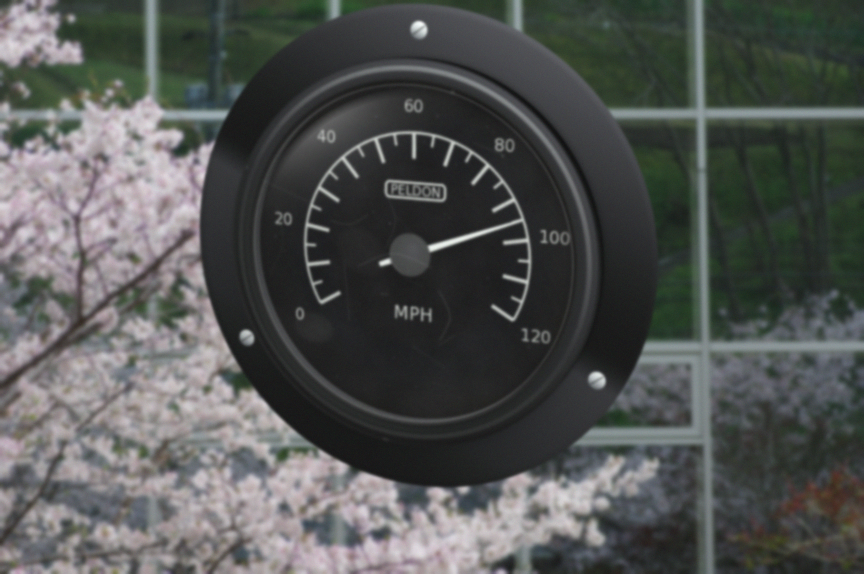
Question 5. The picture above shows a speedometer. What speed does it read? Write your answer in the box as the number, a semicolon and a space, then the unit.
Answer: 95; mph
